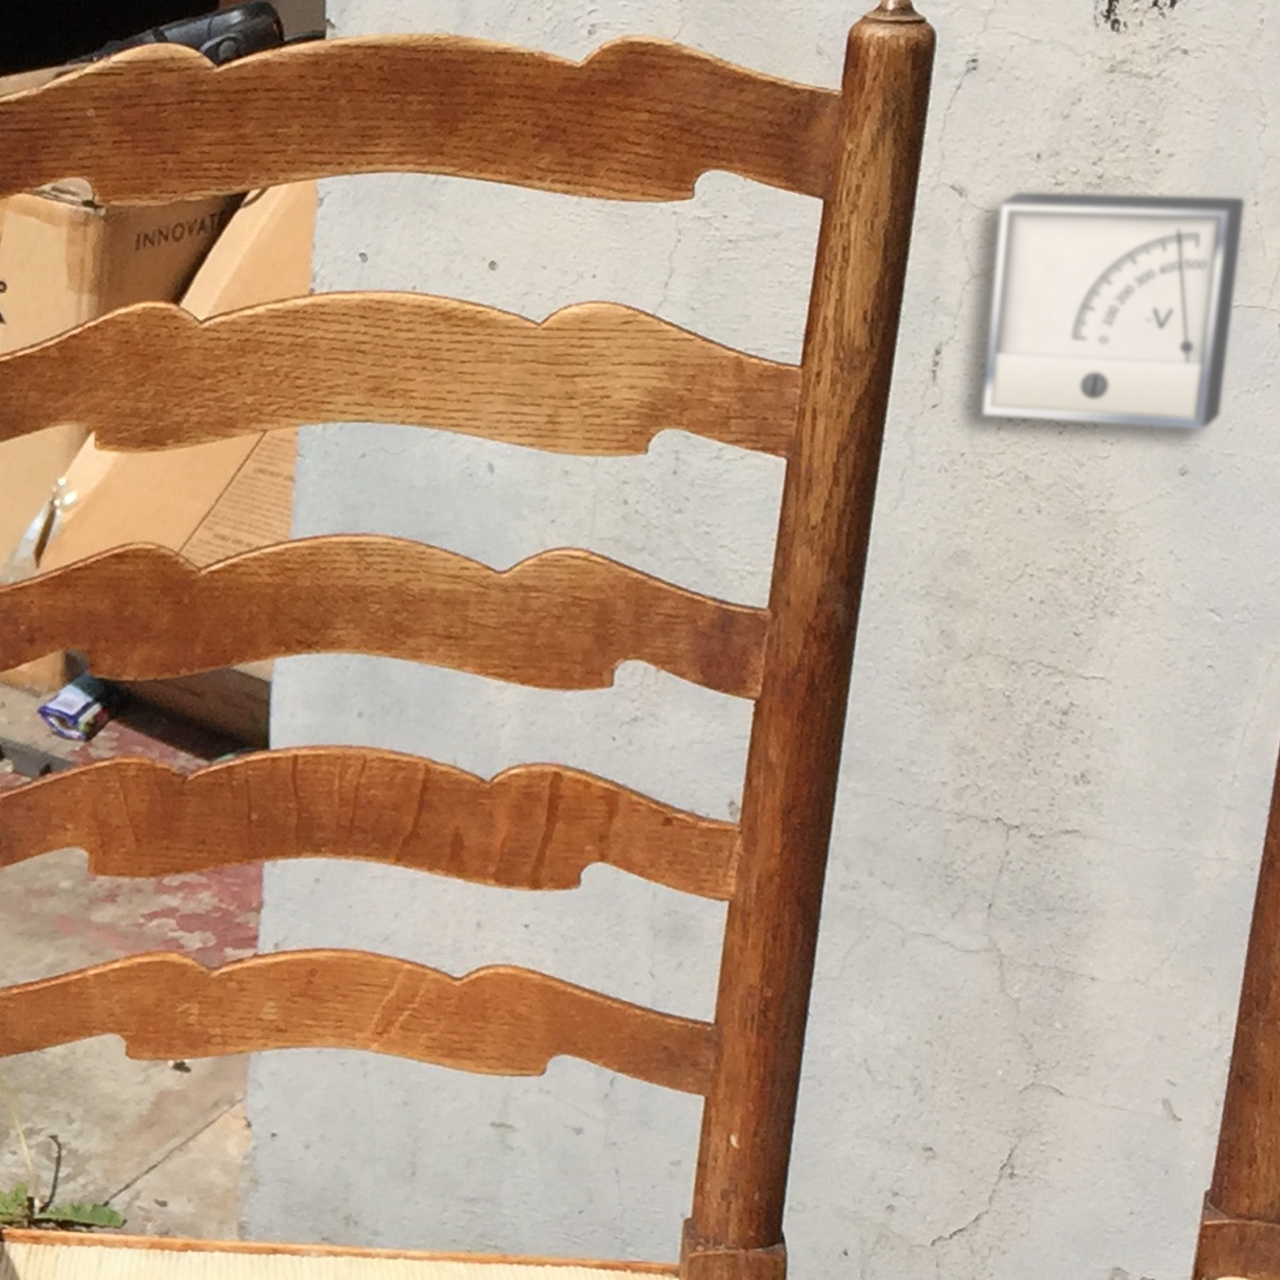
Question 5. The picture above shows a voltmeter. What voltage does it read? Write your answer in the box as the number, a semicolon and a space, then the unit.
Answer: 450; V
